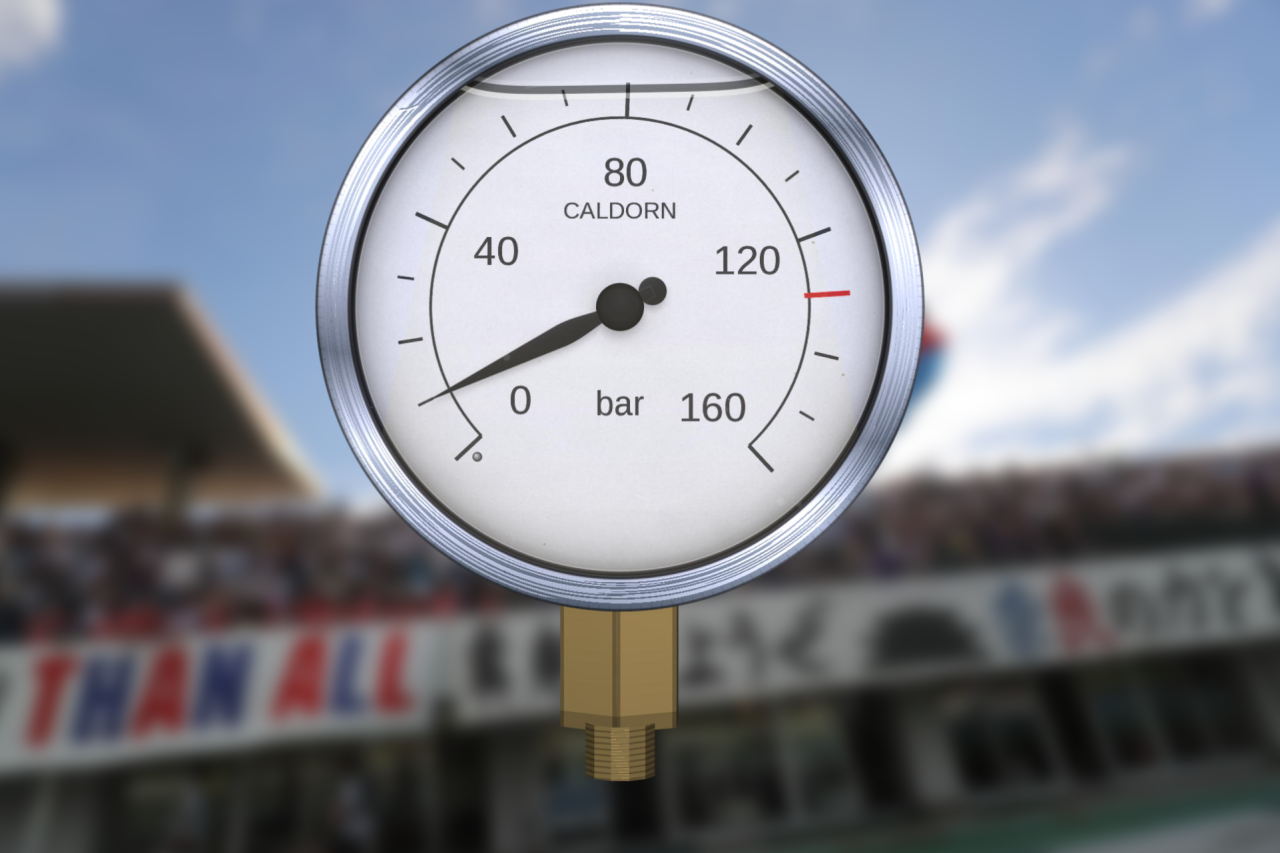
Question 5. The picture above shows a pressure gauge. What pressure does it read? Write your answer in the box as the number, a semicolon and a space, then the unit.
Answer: 10; bar
